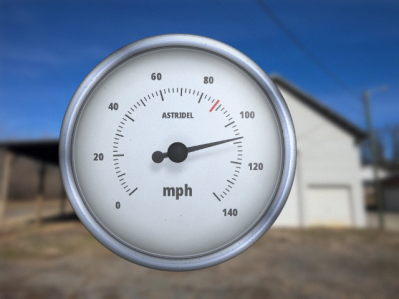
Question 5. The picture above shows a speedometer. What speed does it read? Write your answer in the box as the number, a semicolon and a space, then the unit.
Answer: 108; mph
